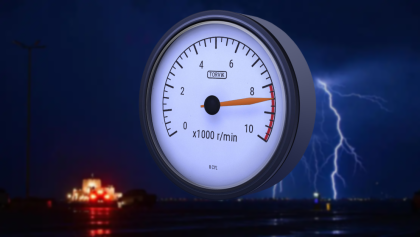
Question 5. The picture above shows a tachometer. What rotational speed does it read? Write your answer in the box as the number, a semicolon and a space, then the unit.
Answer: 8500; rpm
